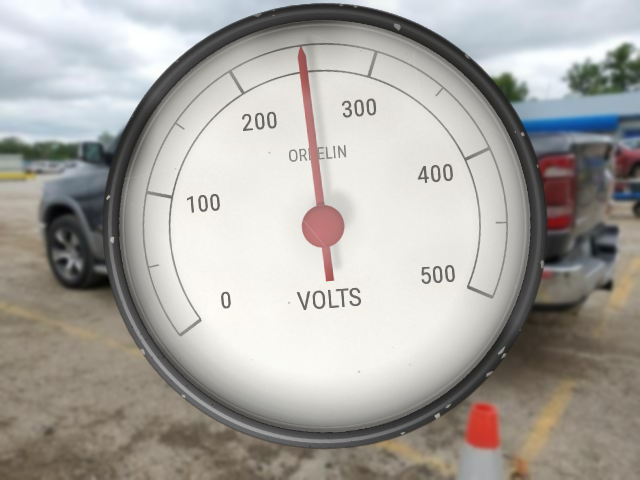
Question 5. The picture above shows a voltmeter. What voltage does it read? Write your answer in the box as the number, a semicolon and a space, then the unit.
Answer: 250; V
